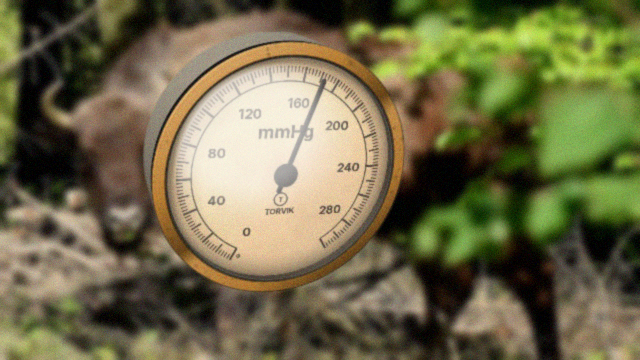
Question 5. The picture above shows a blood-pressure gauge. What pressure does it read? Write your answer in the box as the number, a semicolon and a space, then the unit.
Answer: 170; mmHg
